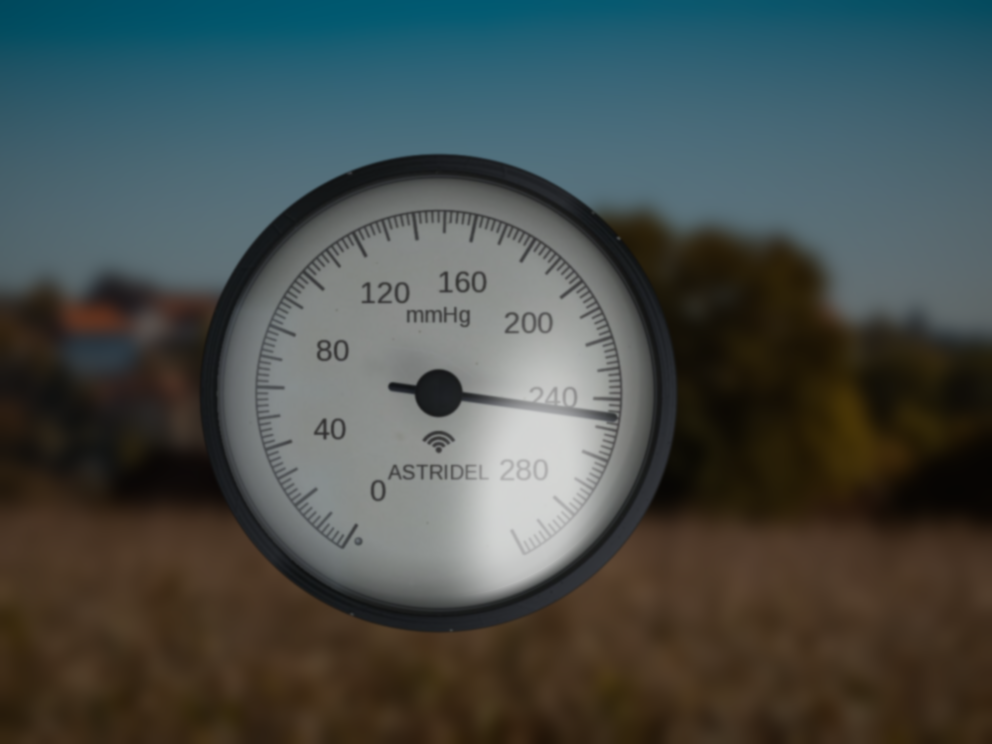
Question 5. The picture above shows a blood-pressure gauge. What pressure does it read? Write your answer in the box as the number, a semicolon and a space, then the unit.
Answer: 246; mmHg
